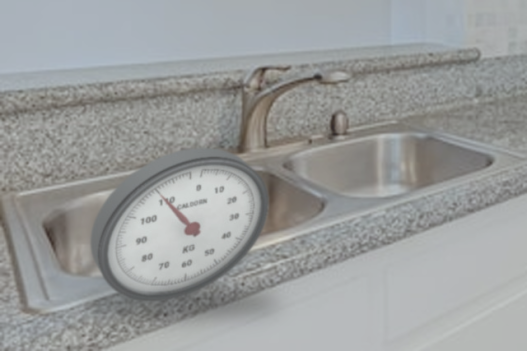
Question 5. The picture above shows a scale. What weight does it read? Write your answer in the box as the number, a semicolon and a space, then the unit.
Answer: 110; kg
